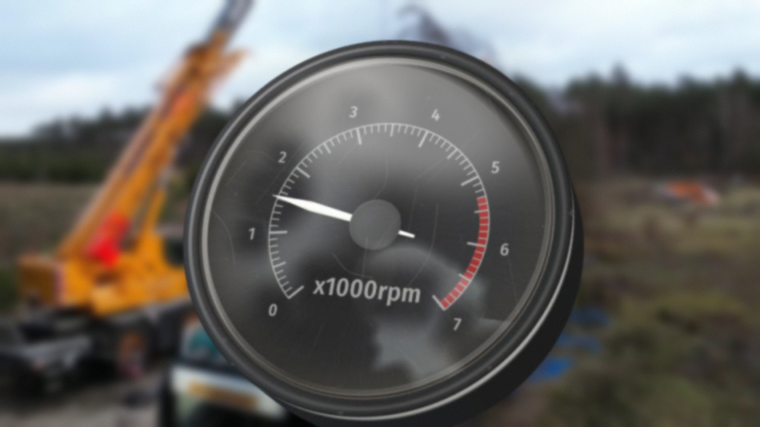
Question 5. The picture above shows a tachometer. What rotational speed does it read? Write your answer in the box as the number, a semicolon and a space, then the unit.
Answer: 1500; rpm
